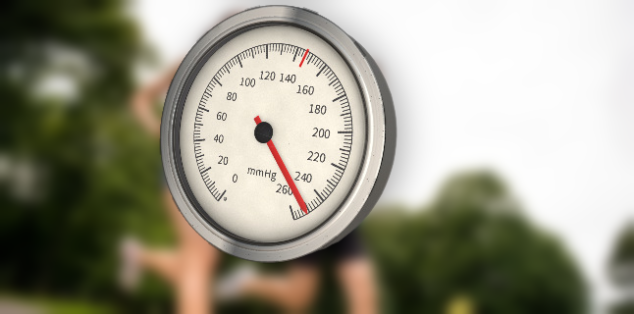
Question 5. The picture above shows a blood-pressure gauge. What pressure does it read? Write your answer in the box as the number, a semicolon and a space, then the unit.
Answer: 250; mmHg
